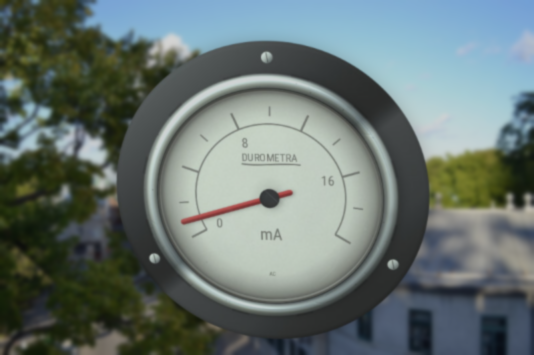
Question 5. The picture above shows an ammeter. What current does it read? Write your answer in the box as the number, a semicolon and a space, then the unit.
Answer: 1; mA
